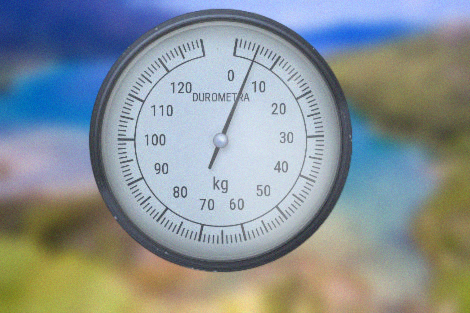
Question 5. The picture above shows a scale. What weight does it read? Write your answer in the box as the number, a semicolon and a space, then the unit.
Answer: 5; kg
